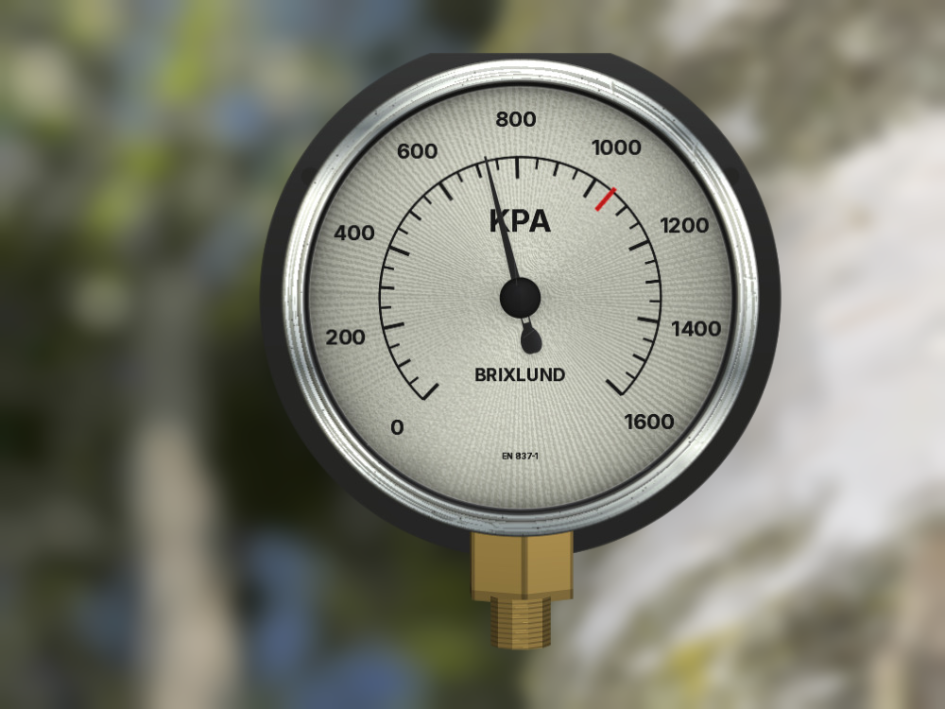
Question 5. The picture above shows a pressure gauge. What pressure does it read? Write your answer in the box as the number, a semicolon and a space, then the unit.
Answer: 725; kPa
